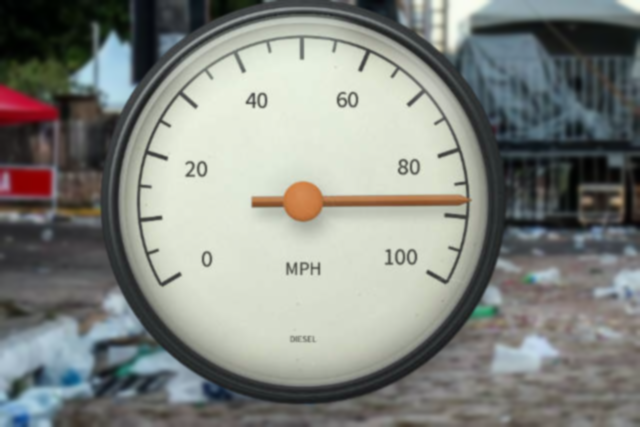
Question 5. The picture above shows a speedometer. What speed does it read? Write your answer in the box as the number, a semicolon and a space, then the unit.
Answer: 87.5; mph
